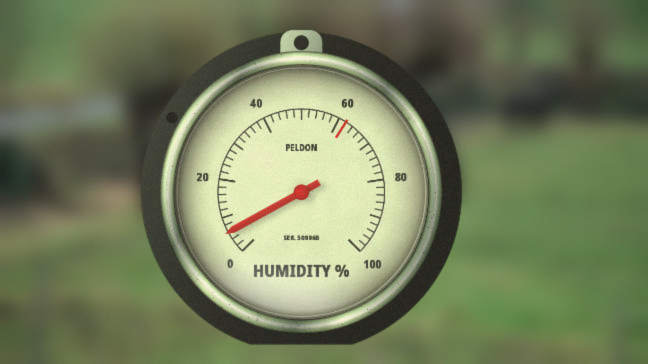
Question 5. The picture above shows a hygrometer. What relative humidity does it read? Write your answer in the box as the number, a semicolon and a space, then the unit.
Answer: 6; %
